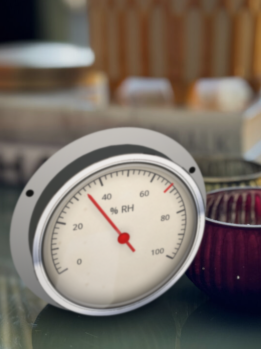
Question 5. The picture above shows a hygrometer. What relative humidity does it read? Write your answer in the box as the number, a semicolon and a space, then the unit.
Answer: 34; %
